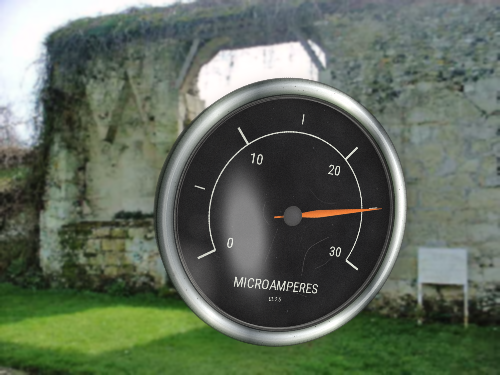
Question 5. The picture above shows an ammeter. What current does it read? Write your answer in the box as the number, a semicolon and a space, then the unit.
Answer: 25; µA
